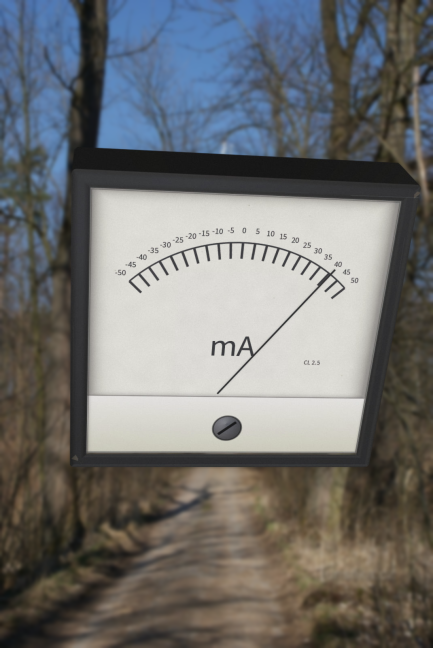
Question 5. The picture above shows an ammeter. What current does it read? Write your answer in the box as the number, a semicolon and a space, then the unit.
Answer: 40; mA
